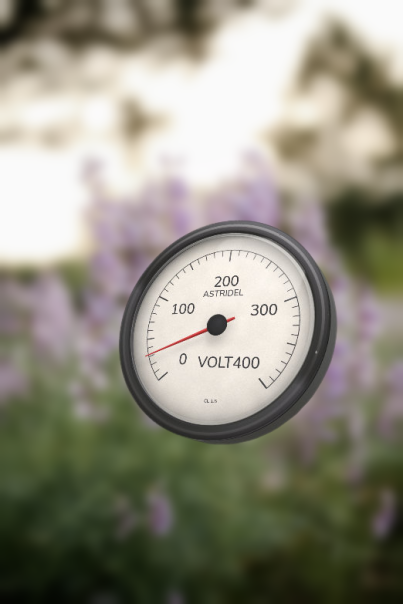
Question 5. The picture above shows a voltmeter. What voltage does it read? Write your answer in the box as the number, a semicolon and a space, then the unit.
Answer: 30; V
